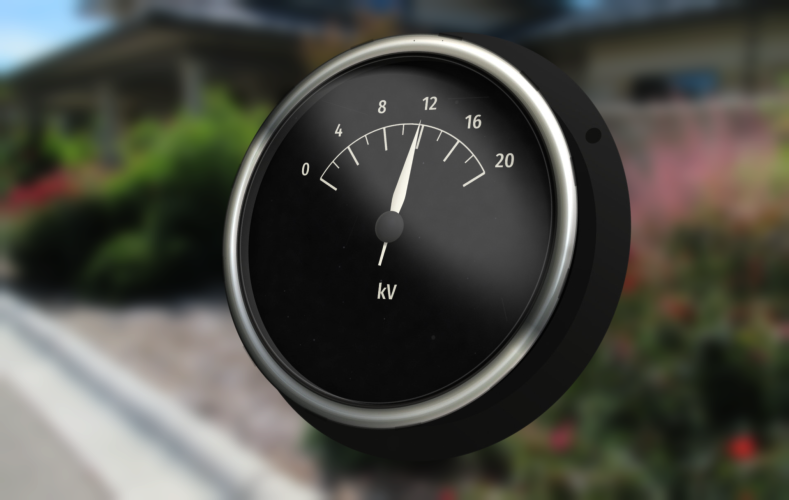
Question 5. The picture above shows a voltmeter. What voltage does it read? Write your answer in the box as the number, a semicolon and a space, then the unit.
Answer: 12; kV
